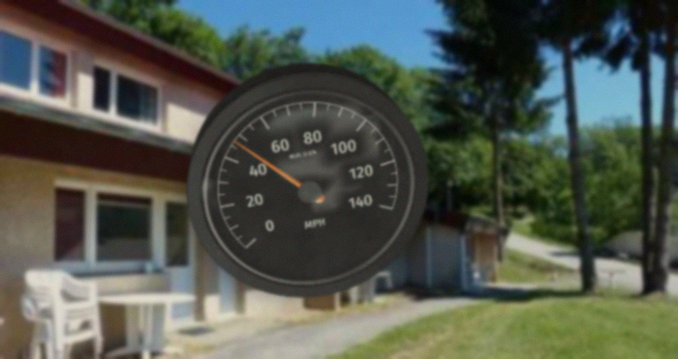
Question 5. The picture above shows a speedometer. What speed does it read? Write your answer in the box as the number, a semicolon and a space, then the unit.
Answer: 47.5; mph
